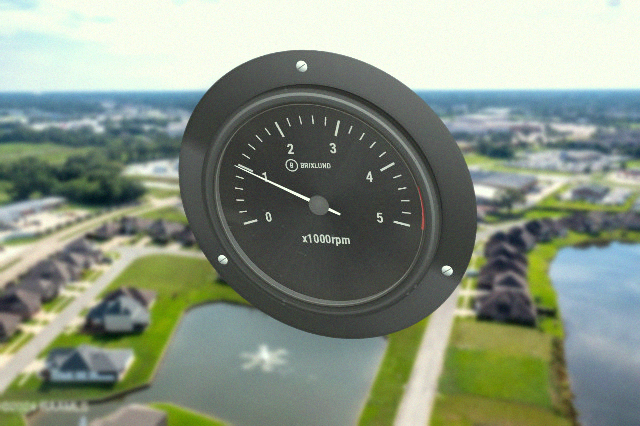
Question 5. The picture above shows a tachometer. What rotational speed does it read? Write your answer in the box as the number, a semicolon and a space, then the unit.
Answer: 1000; rpm
